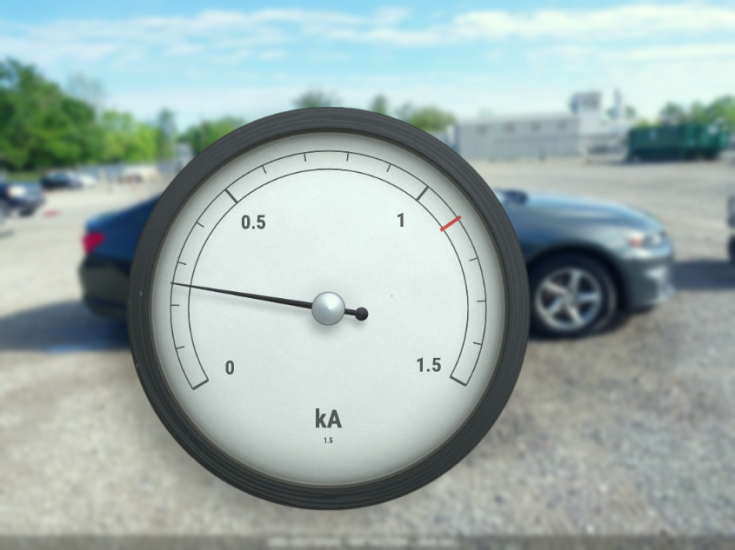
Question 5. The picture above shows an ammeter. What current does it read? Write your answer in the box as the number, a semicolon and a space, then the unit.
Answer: 0.25; kA
